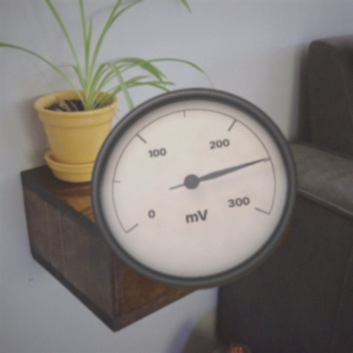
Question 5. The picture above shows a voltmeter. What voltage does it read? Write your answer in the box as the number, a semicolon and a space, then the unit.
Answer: 250; mV
